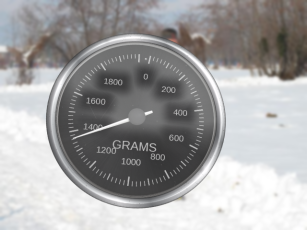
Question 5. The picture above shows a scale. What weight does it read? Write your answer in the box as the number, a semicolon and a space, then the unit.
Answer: 1360; g
